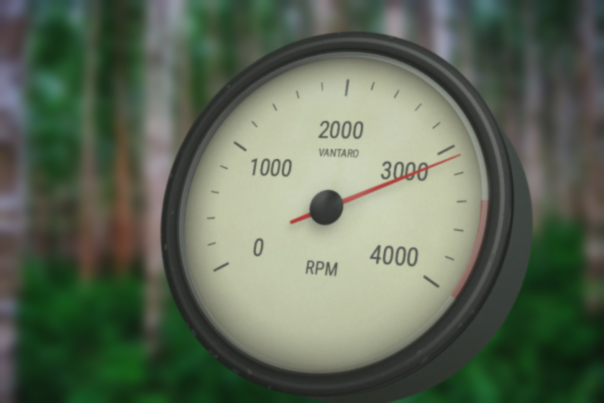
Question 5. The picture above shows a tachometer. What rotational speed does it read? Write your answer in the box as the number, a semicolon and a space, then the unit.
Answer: 3100; rpm
